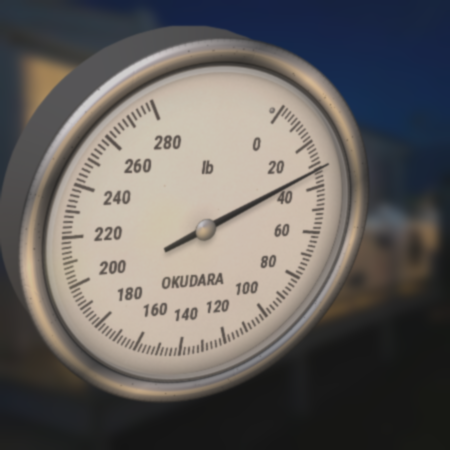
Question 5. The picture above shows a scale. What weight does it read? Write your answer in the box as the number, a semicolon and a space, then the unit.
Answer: 30; lb
